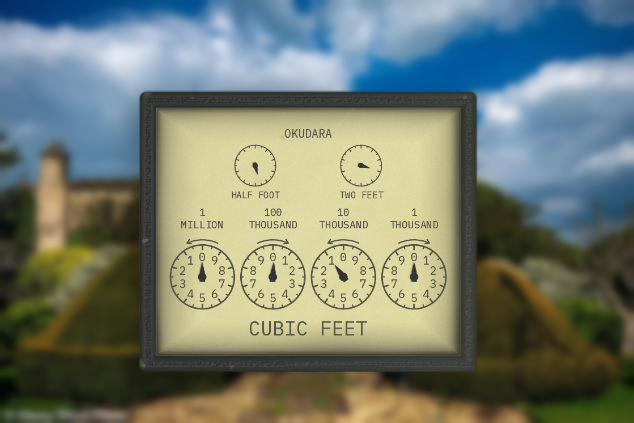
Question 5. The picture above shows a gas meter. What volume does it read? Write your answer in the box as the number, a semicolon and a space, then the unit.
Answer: 1000; ft³
